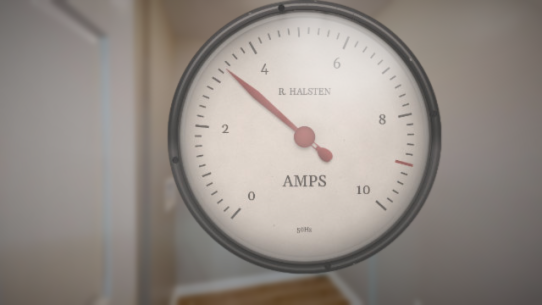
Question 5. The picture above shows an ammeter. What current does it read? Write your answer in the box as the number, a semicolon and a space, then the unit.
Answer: 3.3; A
